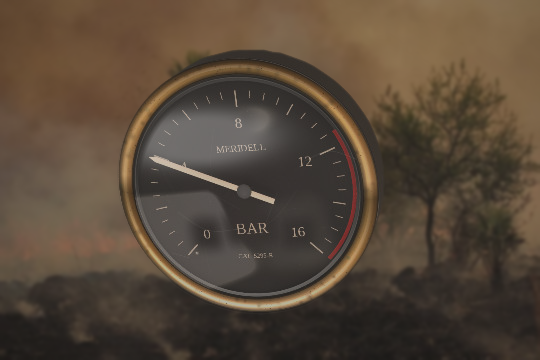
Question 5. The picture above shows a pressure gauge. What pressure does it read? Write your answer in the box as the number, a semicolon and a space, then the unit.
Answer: 4; bar
